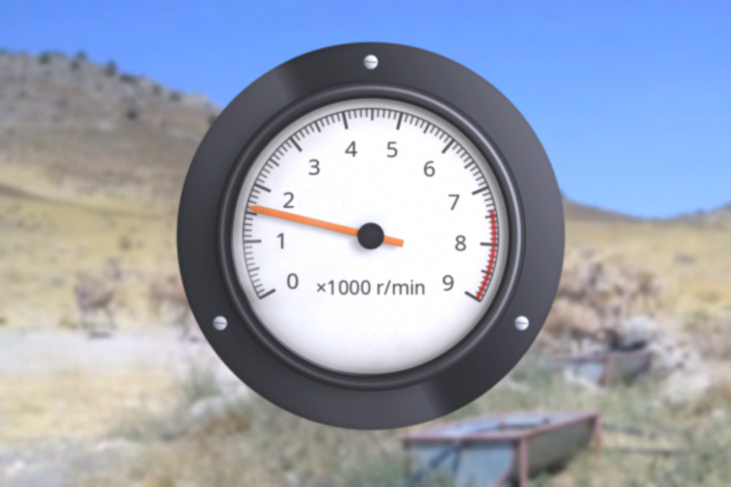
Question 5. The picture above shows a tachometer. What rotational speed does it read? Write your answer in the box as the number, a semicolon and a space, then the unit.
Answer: 1600; rpm
